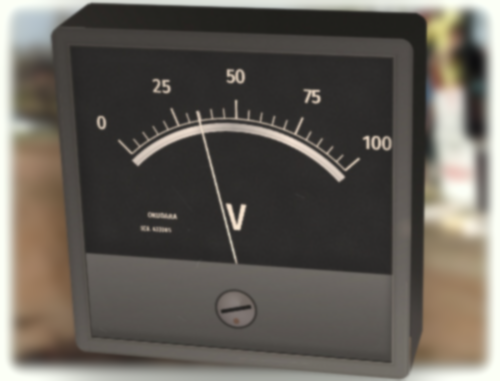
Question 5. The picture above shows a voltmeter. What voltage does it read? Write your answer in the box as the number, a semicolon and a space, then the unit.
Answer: 35; V
